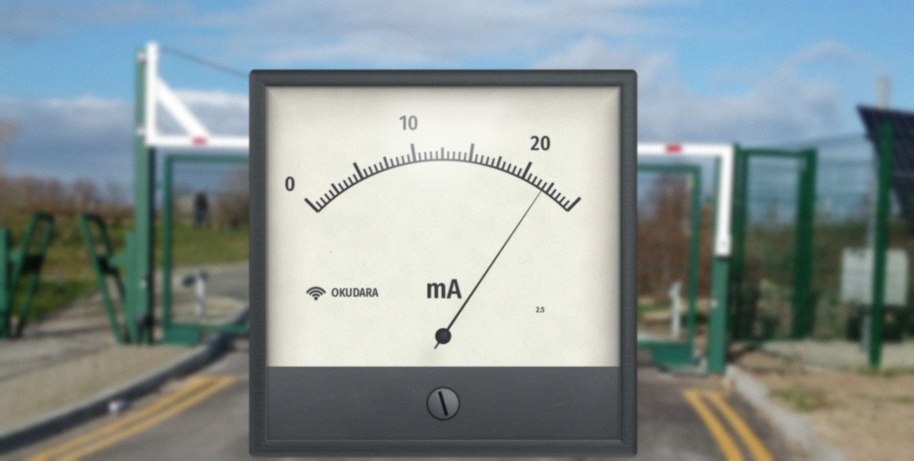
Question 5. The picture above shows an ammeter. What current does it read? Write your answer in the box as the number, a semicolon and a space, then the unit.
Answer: 22; mA
